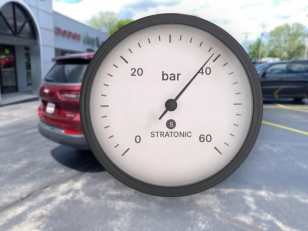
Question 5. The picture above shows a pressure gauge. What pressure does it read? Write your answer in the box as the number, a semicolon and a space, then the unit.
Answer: 39; bar
